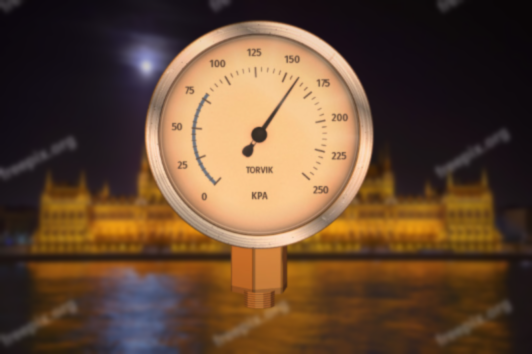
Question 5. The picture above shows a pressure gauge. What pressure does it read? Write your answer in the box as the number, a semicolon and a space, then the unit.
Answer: 160; kPa
